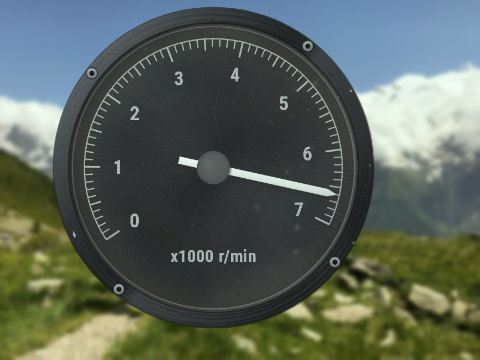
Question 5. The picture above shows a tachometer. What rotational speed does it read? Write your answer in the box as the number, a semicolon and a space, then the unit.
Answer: 6600; rpm
